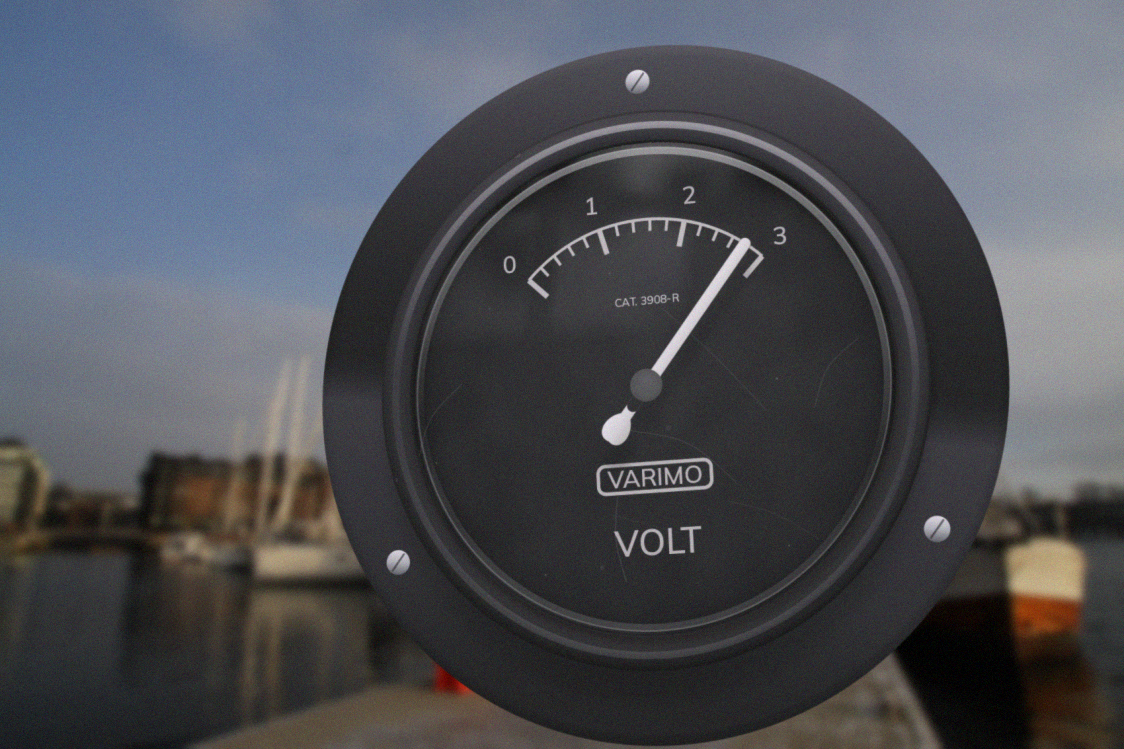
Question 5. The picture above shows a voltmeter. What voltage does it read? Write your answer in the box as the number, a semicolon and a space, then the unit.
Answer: 2.8; V
